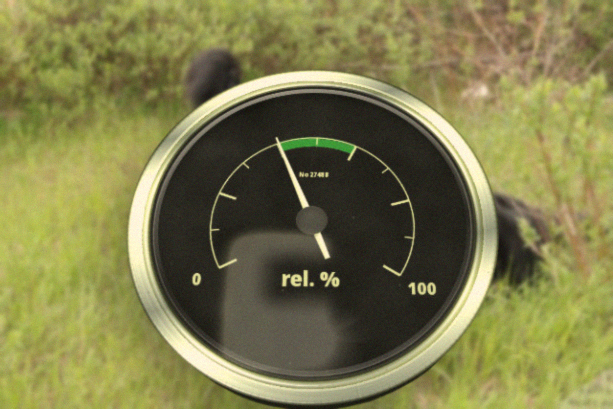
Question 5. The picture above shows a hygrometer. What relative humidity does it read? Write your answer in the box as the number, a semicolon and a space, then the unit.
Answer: 40; %
